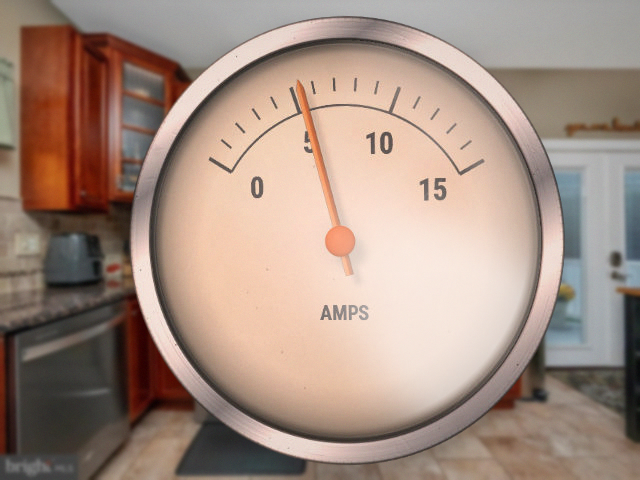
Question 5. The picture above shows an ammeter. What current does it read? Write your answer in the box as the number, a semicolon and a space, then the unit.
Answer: 5.5; A
